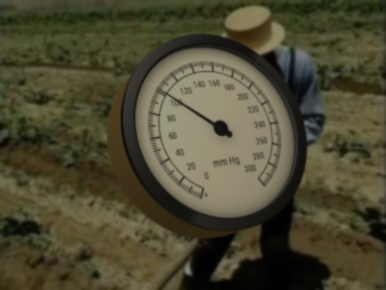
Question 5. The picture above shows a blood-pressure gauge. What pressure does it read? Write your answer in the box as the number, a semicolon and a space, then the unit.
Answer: 100; mmHg
